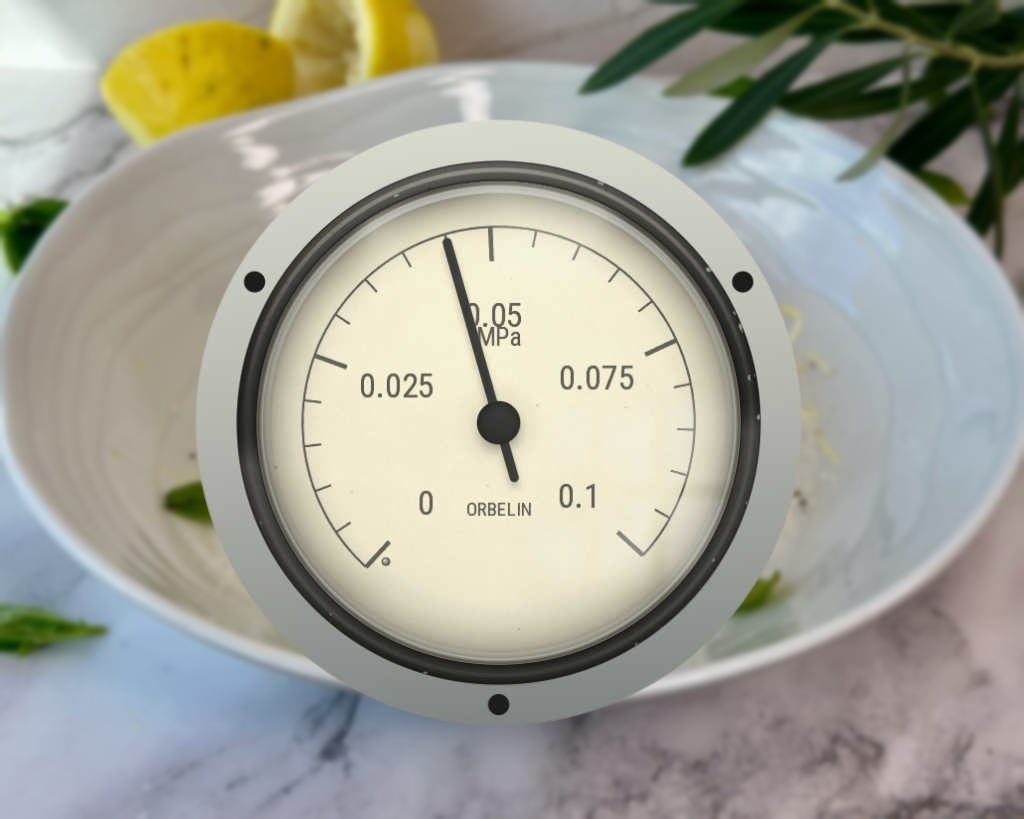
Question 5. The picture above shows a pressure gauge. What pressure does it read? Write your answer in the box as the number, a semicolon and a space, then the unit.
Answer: 0.045; MPa
